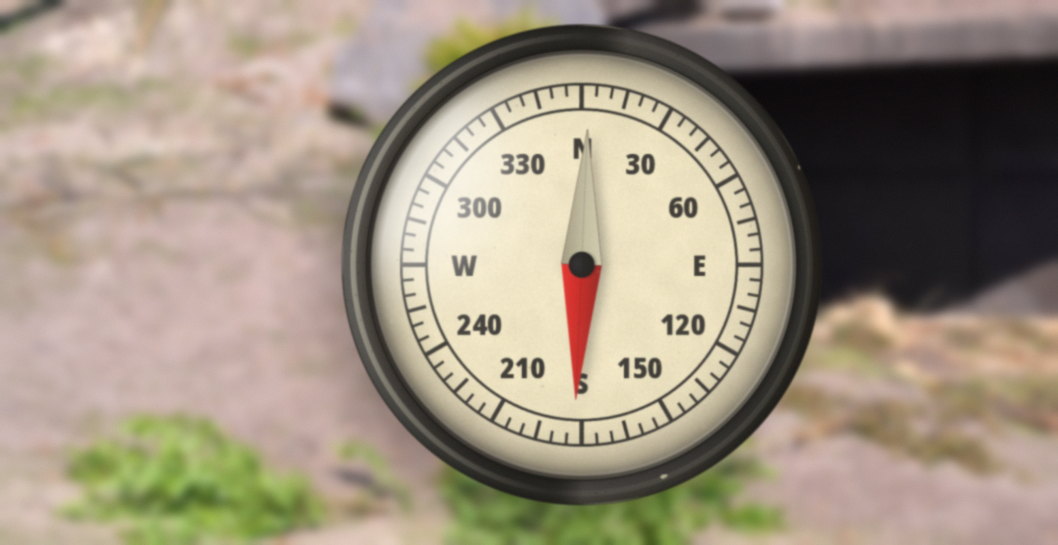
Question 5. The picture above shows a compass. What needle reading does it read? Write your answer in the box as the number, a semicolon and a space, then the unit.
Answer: 182.5; °
